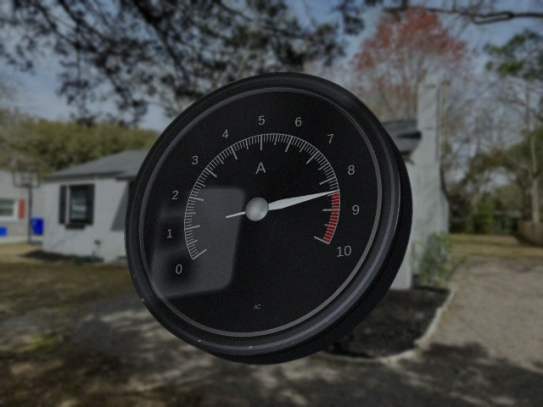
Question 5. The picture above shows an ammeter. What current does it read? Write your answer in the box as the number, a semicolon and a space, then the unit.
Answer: 8.5; A
